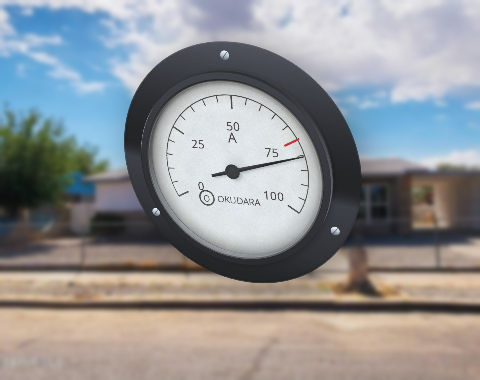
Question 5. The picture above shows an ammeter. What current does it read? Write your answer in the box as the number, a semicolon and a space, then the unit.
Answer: 80; A
